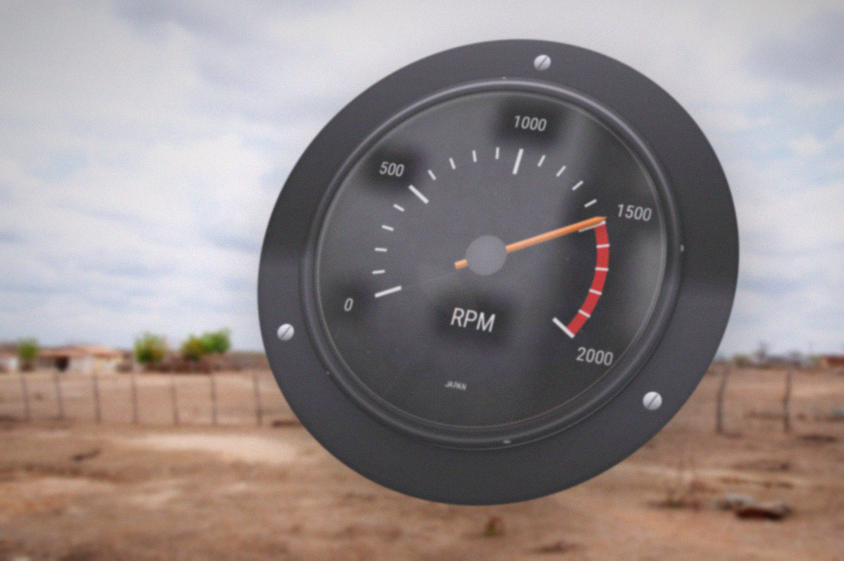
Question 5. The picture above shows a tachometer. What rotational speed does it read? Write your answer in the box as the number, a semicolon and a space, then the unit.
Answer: 1500; rpm
